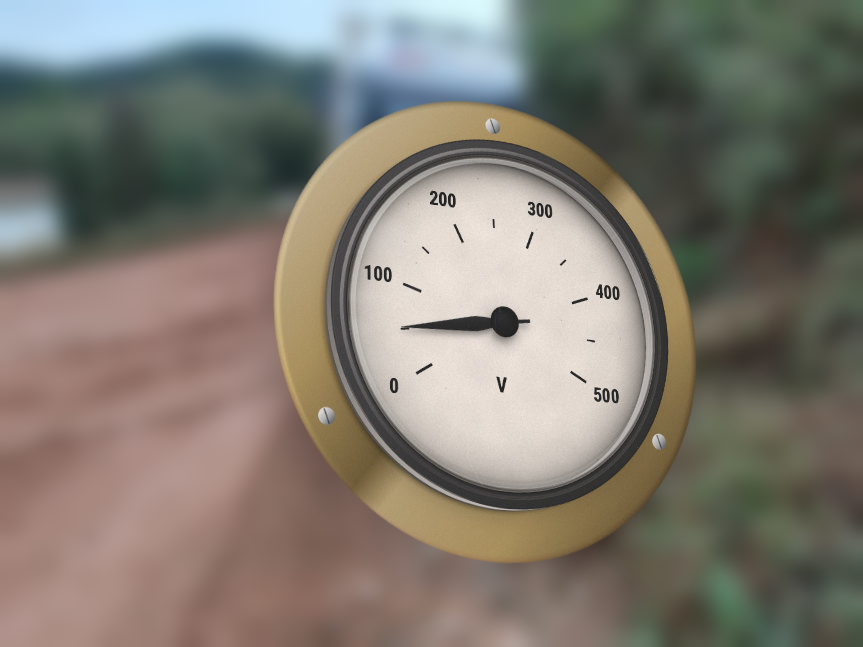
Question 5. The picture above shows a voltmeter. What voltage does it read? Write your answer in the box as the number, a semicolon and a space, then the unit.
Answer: 50; V
